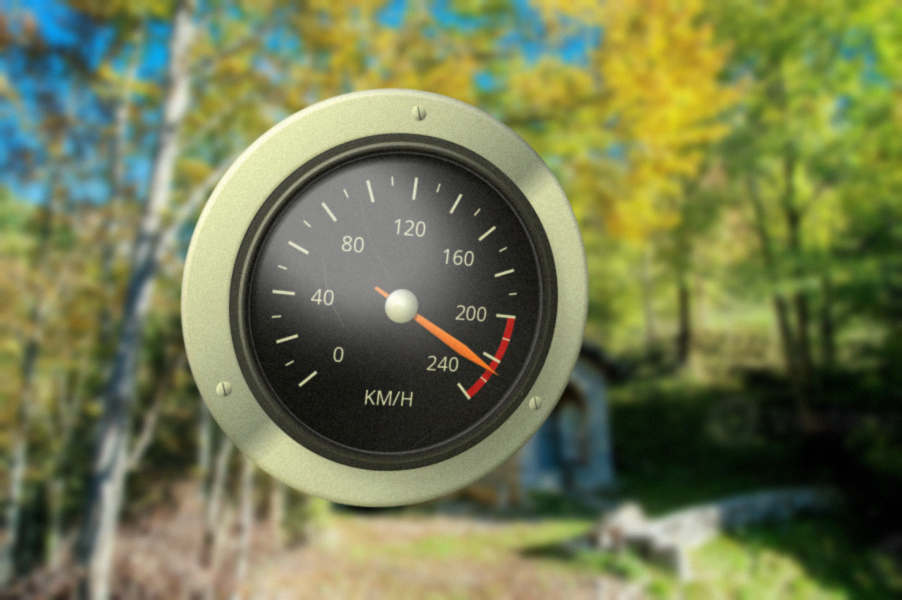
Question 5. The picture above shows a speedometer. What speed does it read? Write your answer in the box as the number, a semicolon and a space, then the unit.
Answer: 225; km/h
